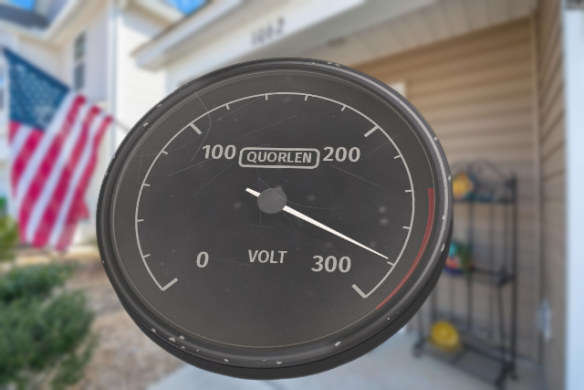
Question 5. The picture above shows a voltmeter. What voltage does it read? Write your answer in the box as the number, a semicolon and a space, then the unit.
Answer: 280; V
